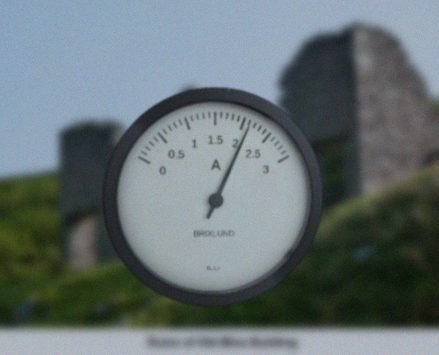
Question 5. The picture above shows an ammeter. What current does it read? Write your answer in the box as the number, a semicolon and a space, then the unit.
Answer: 2.1; A
